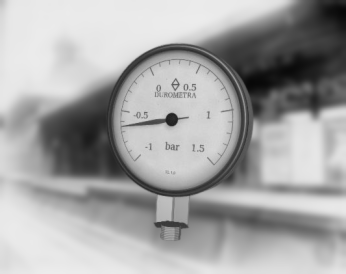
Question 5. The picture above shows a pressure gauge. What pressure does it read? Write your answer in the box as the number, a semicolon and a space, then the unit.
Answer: -0.65; bar
